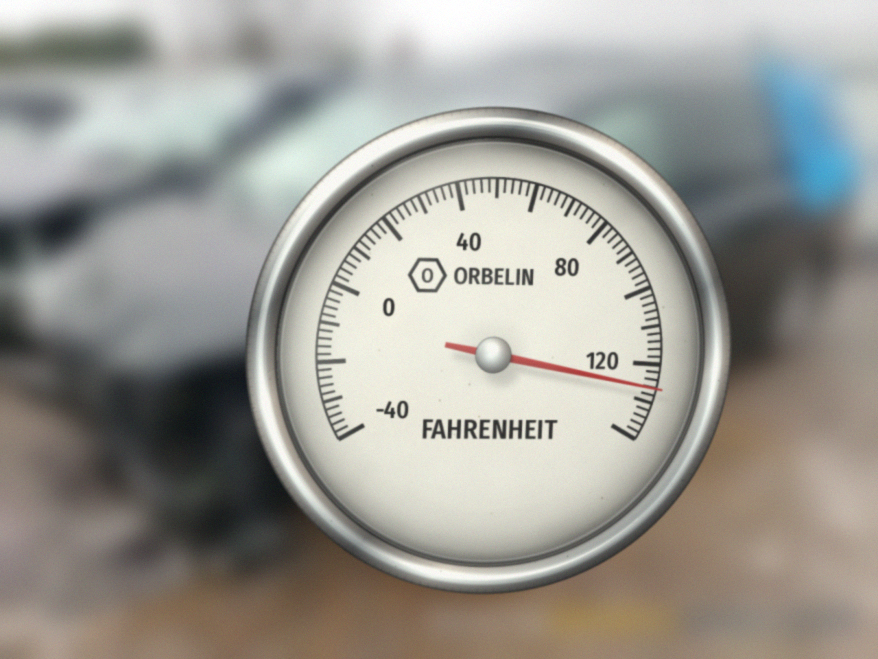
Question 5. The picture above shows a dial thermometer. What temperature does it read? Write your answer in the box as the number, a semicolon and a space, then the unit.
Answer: 126; °F
